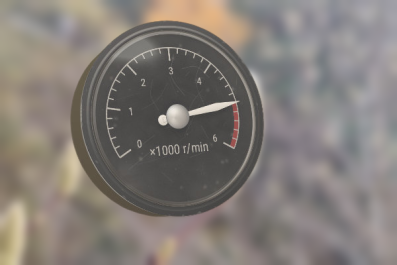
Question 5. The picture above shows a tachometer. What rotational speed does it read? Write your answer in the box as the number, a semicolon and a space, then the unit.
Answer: 5000; rpm
